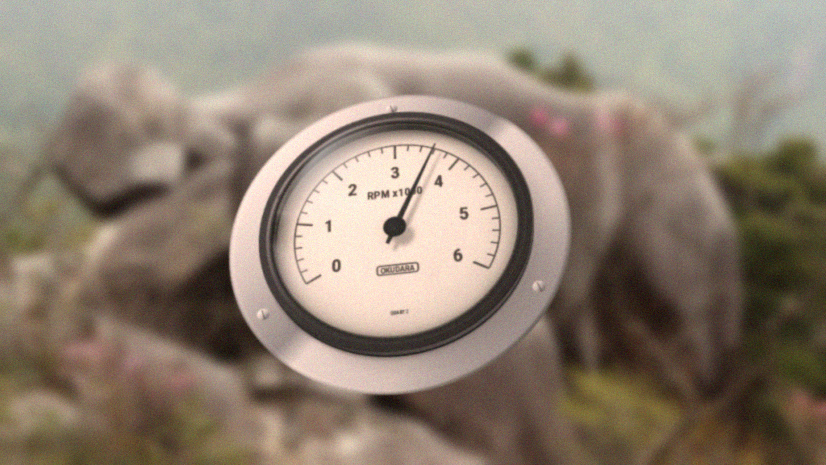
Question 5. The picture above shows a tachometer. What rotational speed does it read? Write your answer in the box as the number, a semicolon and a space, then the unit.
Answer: 3600; rpm
